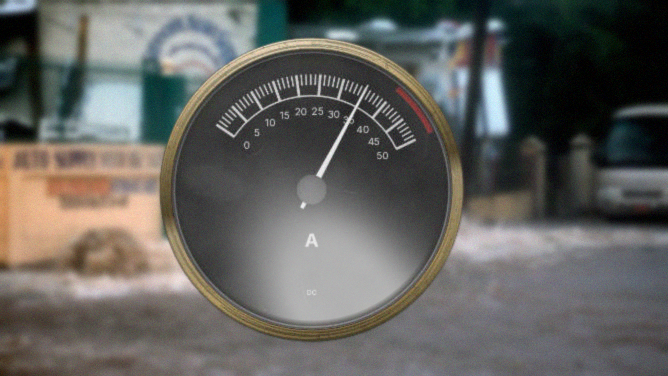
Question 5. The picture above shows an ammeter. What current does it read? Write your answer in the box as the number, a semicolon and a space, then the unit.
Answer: 35; A
